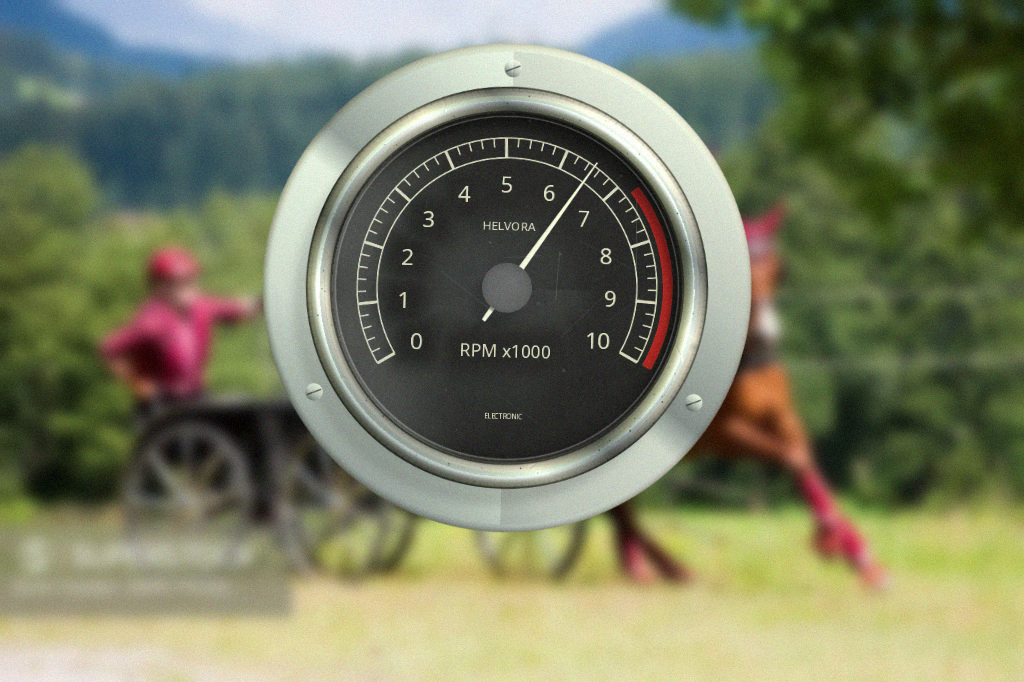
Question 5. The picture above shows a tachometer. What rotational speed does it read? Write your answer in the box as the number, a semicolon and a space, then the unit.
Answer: 6500; rpm
